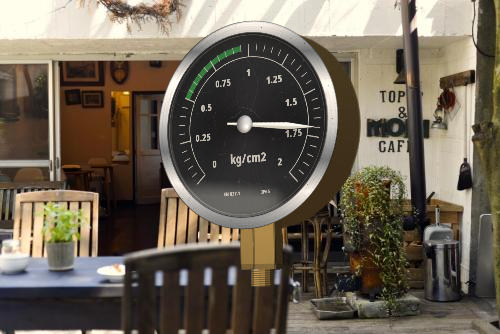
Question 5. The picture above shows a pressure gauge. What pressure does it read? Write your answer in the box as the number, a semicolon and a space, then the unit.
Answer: 1.7; kg/cm²
